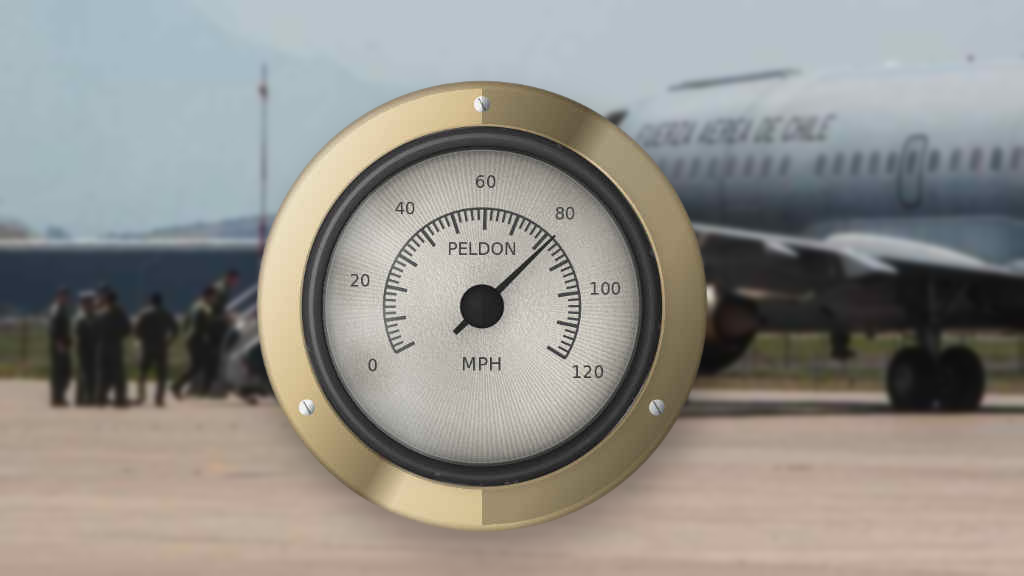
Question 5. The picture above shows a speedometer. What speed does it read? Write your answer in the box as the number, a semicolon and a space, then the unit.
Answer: 82; mph
